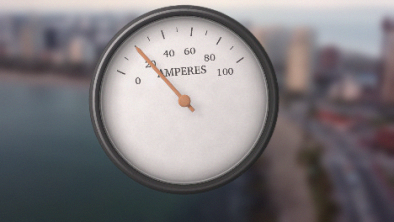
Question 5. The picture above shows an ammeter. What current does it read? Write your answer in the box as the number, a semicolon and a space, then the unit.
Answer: 20; A
